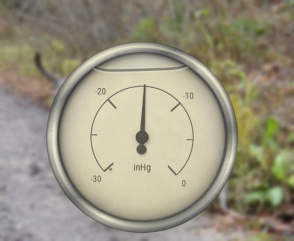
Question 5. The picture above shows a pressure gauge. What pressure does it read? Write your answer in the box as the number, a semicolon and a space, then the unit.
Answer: -15; inHg
